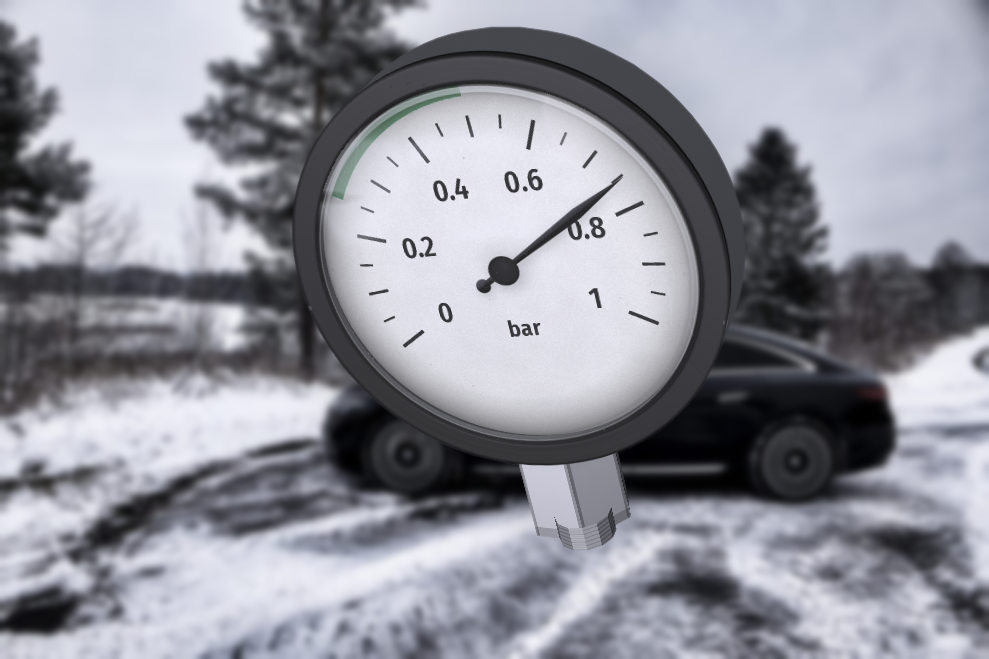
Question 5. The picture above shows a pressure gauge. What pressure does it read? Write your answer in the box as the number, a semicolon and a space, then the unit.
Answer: 0.75; bar
